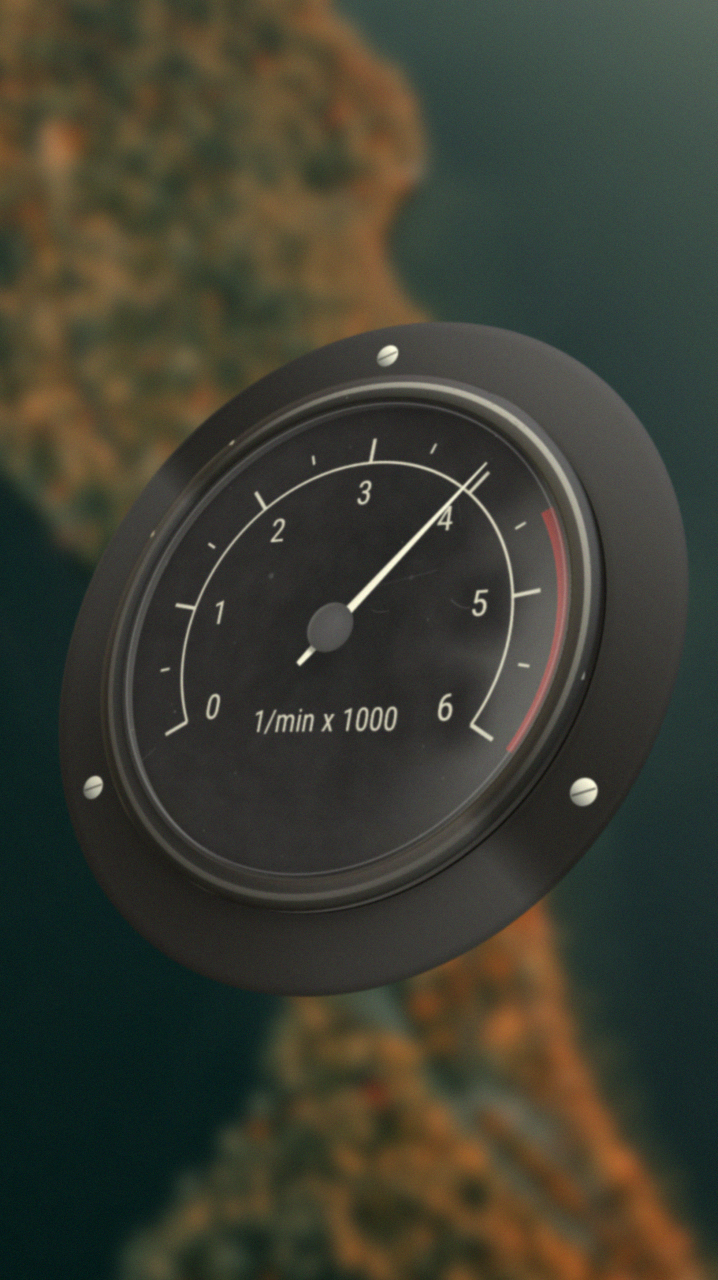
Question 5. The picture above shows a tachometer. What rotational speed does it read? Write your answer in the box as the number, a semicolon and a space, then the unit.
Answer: 4000; rpm
